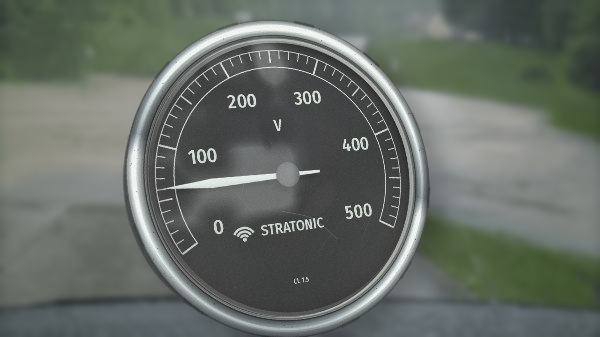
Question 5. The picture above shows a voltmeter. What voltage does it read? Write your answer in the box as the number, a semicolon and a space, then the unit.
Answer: 60; V
